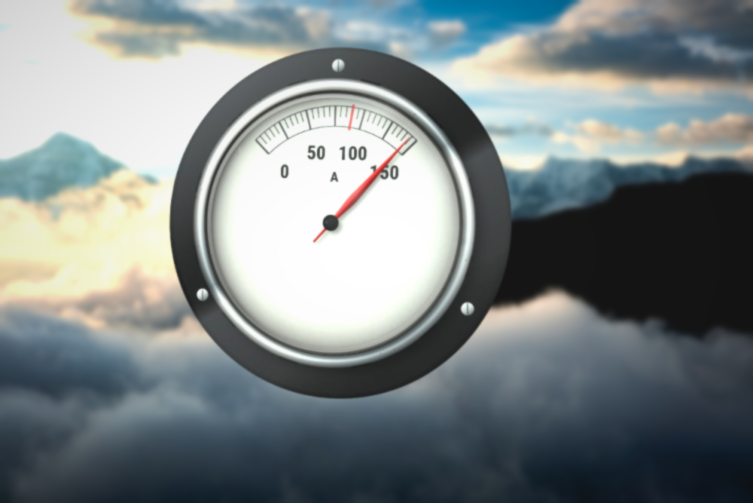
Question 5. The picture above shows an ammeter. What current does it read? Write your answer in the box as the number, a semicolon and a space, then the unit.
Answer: 145; A
